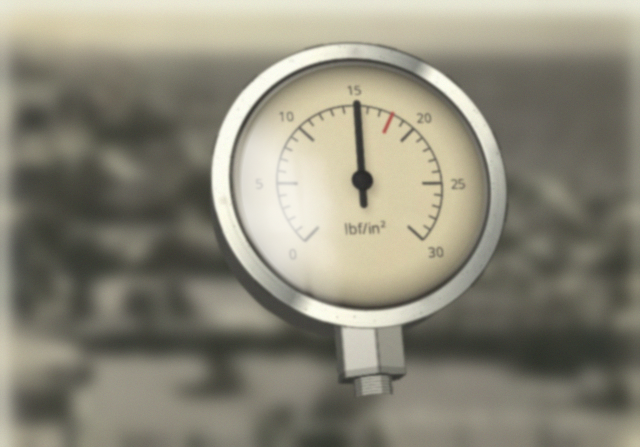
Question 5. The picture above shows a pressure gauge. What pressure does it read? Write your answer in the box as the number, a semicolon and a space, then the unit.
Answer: 15; psi
